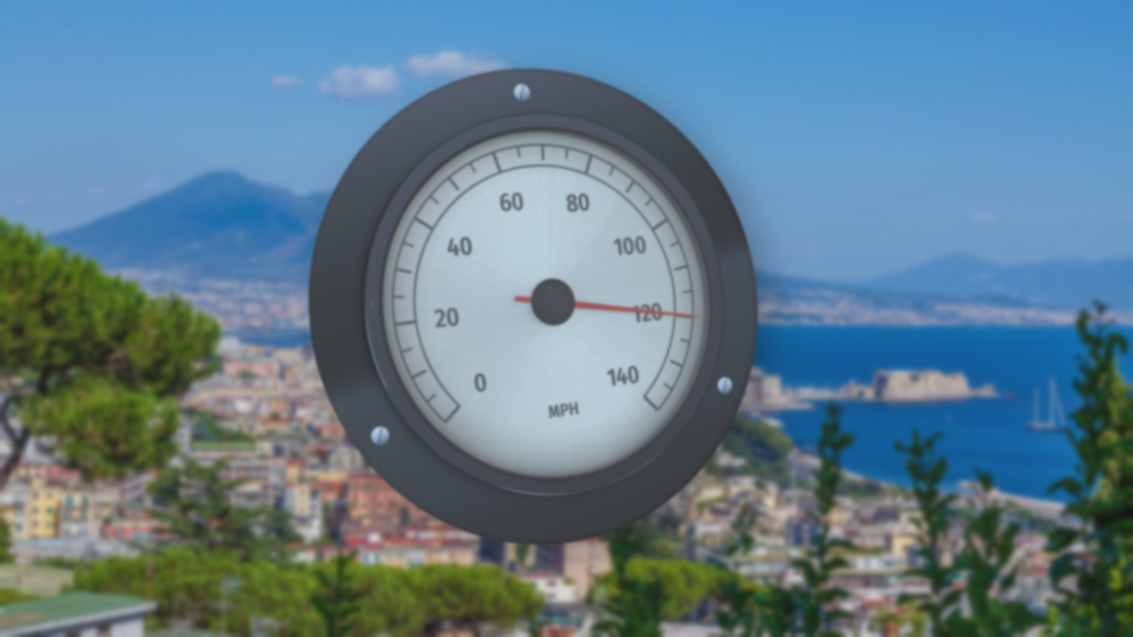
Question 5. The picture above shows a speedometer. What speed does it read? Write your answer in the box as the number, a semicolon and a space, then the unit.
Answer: 120; mph
